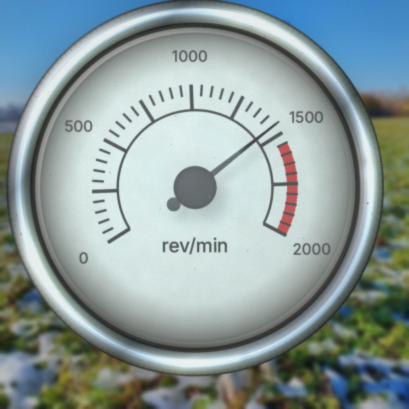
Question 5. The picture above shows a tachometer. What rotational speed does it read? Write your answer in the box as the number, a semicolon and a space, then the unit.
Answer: 1450; rpm
